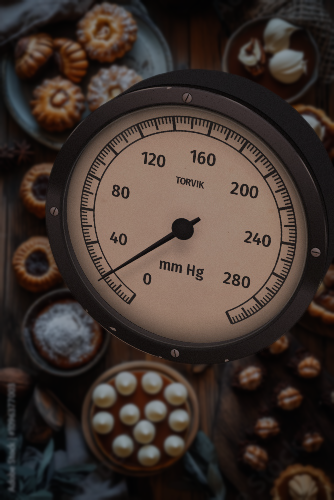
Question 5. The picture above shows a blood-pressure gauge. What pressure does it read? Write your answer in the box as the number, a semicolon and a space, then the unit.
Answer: 20; mmHg
